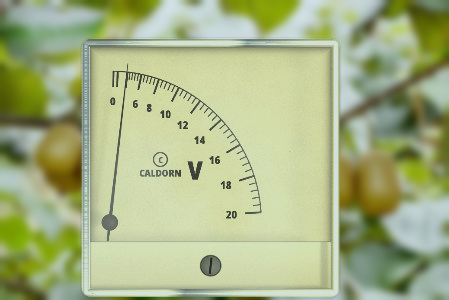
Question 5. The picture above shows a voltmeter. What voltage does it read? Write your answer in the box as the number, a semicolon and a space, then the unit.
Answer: 4; V
